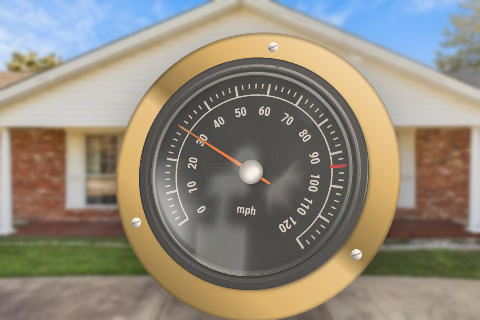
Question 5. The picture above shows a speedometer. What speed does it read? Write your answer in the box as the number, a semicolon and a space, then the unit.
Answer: 30; mph
